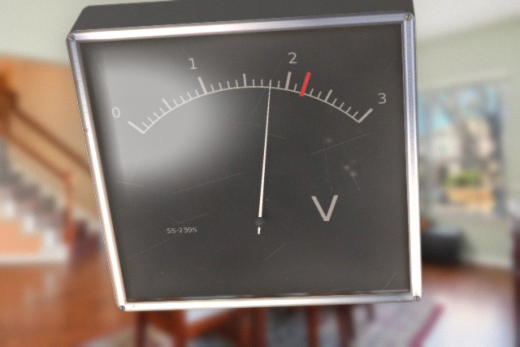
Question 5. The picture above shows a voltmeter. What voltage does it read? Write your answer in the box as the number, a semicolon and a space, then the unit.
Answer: 1.8; V
